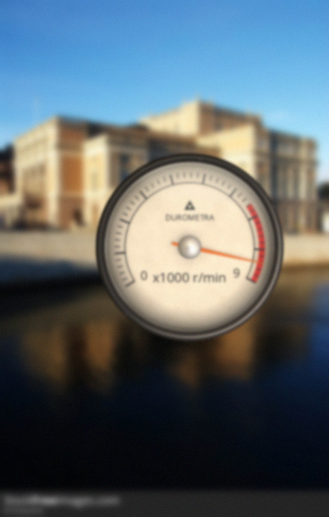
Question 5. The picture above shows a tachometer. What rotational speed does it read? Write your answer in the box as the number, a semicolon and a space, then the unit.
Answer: 8400; rpm
